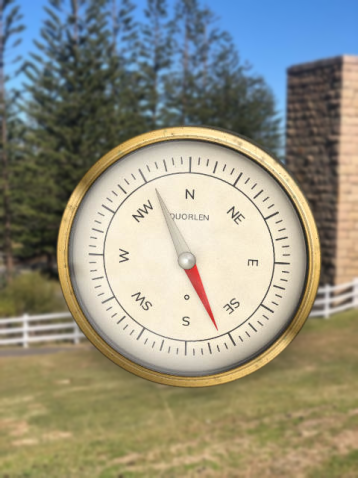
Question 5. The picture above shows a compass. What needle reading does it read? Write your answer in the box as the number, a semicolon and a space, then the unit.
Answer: 155; °
